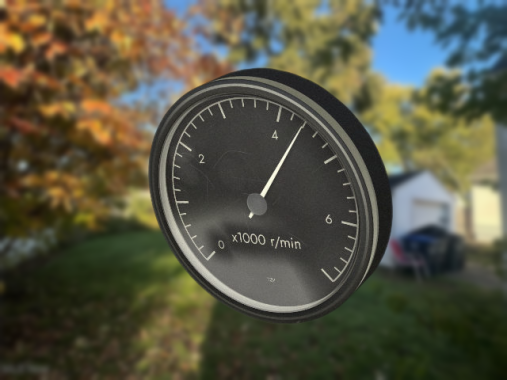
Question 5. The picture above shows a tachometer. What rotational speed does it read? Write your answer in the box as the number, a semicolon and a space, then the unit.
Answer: 4400; rpm
